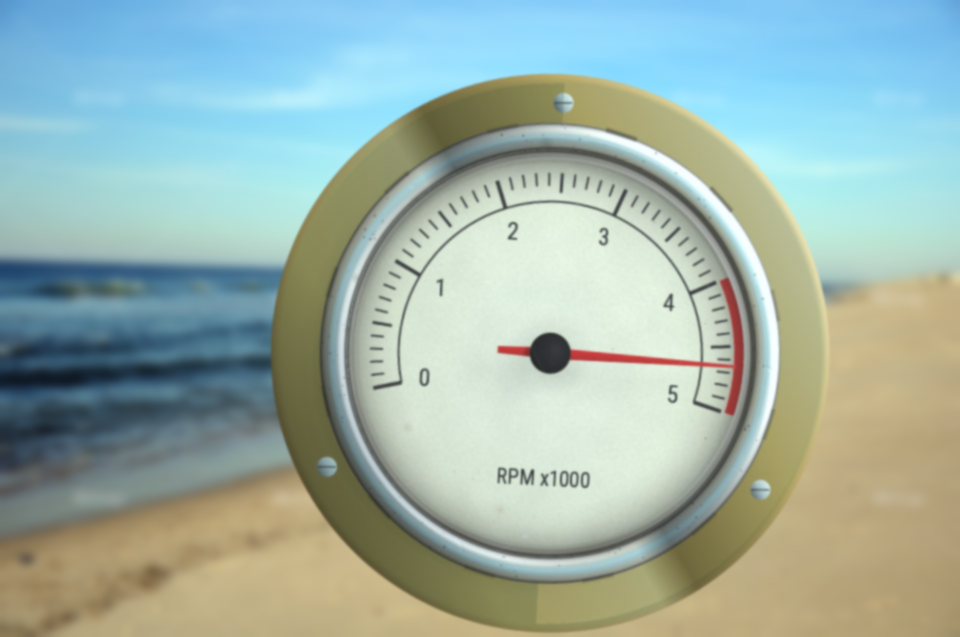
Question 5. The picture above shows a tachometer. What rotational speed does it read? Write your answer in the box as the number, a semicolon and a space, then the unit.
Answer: 4650; rpm
